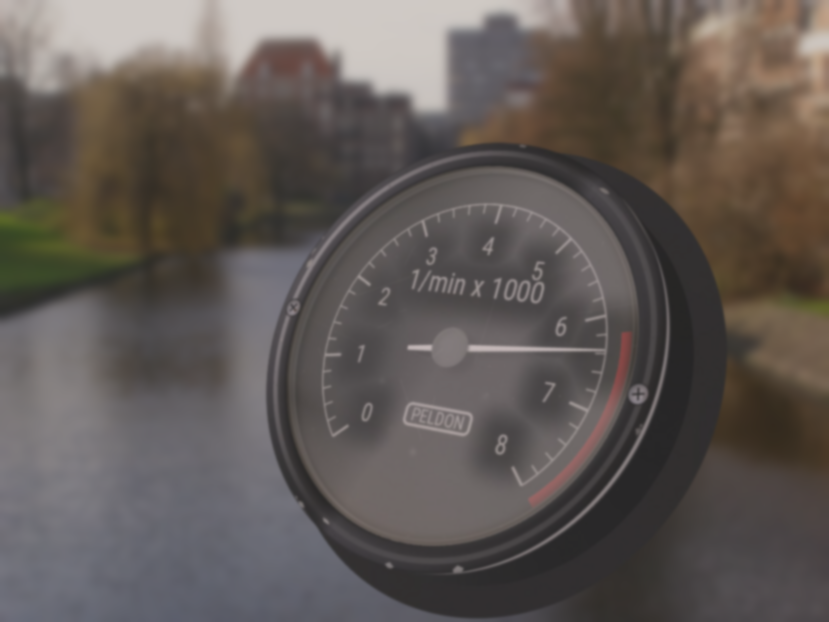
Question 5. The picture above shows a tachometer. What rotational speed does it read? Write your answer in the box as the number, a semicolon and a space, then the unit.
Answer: 6400; rpm
